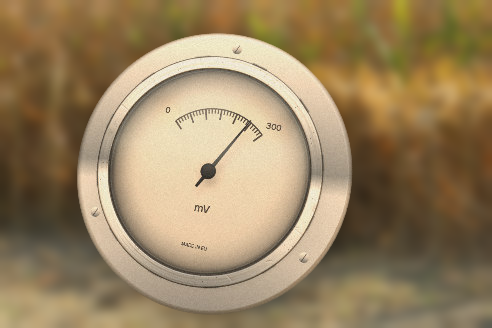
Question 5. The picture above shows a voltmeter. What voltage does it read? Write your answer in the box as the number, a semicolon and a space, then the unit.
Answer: 250; mV
